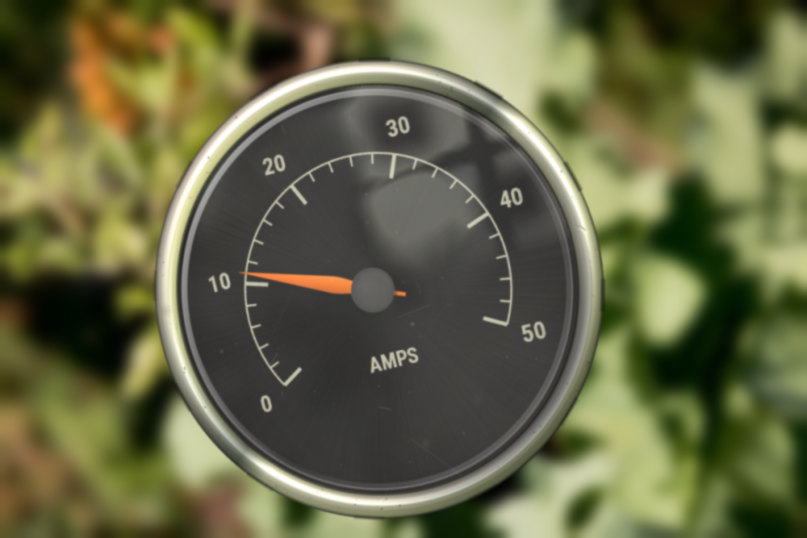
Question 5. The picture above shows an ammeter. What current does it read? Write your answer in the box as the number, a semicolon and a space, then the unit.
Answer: 11; A
